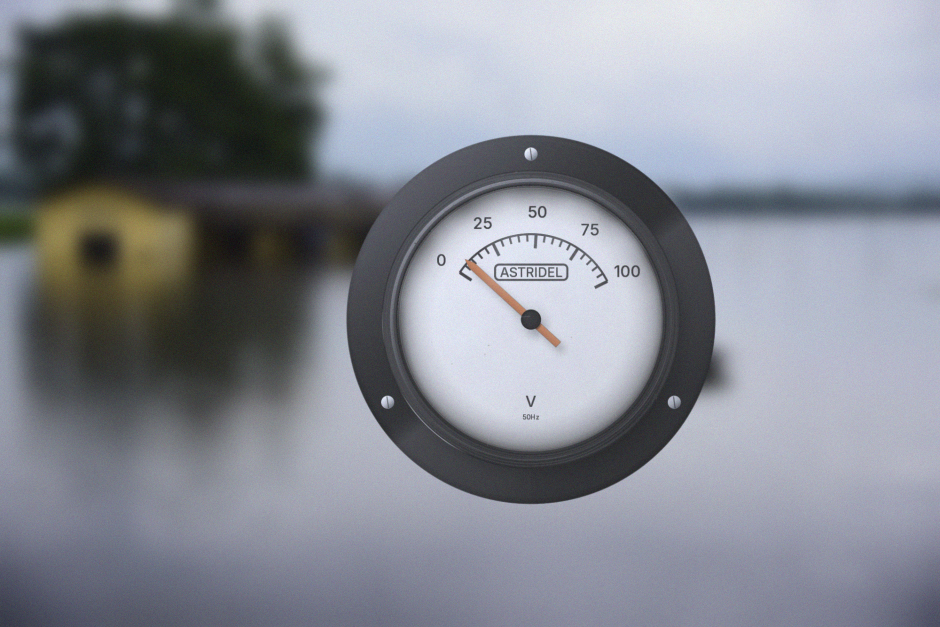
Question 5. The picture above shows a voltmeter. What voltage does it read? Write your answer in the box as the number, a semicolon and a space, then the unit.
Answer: 7.5; V
